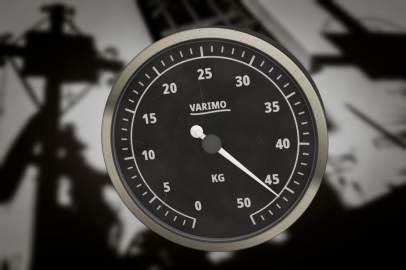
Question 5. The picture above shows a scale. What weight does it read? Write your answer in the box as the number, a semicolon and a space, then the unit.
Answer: 46; kg
